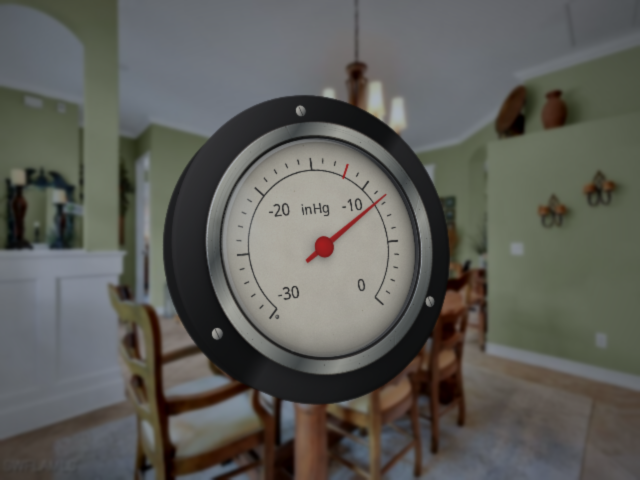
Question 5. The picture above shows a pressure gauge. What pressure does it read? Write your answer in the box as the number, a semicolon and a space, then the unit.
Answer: -8.5; inHg
